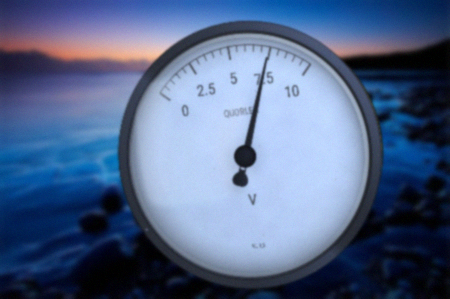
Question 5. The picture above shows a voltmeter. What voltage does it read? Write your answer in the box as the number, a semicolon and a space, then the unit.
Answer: 7.5; V
